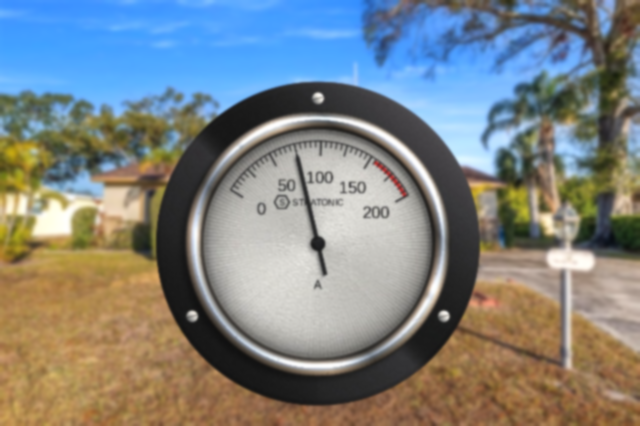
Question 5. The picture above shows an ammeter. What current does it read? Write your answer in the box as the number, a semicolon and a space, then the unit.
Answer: 75; A
